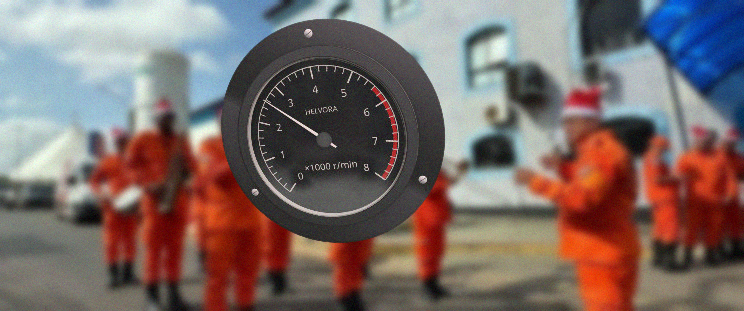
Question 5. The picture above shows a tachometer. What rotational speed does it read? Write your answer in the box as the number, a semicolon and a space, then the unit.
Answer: 2600; rpm
